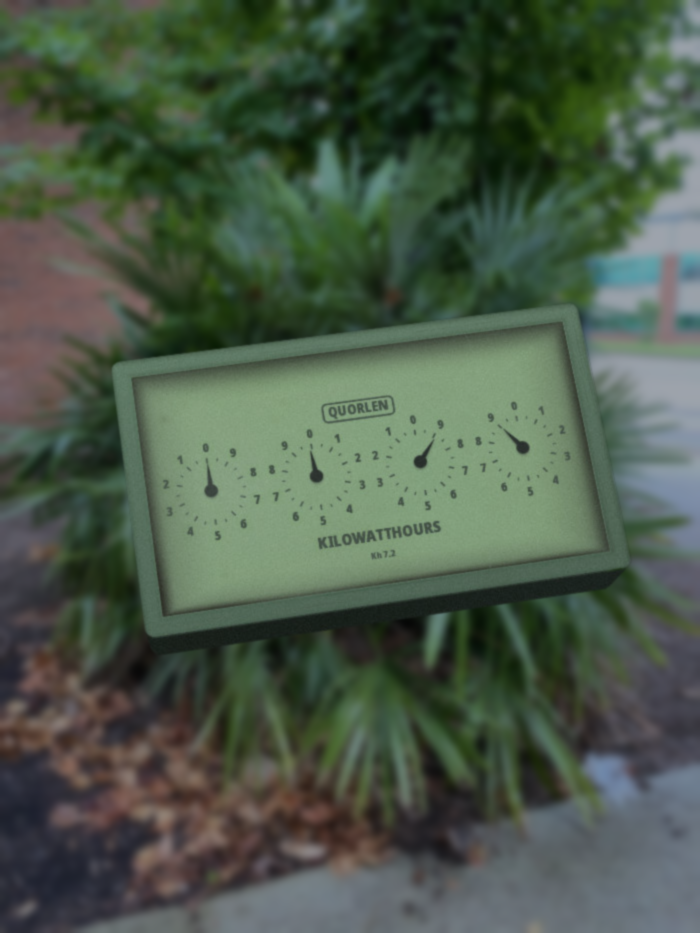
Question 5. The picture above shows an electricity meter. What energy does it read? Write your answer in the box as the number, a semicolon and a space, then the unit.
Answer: 9989; kWh
